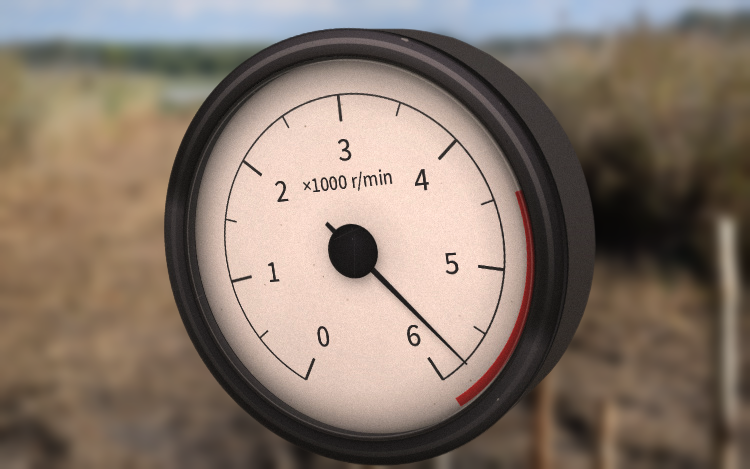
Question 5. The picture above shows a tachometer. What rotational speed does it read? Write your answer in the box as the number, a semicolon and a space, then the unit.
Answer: 5750; rpm
